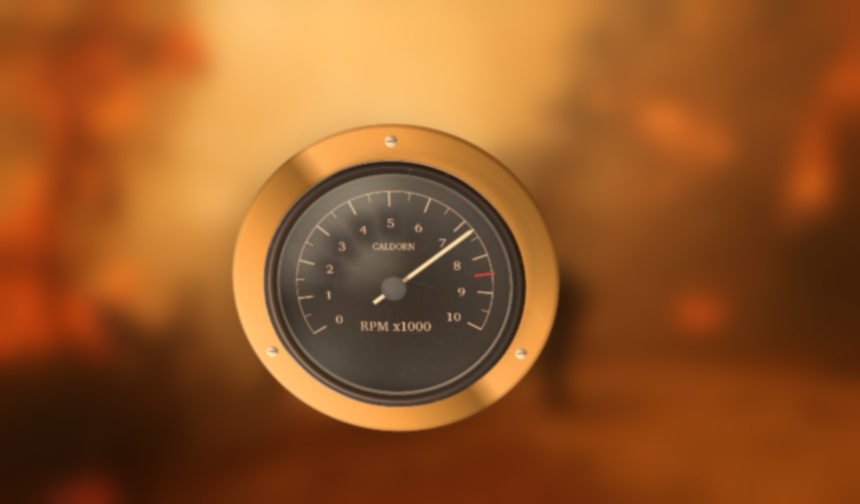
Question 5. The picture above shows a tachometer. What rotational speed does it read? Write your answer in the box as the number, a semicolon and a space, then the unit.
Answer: 7250; rpm
